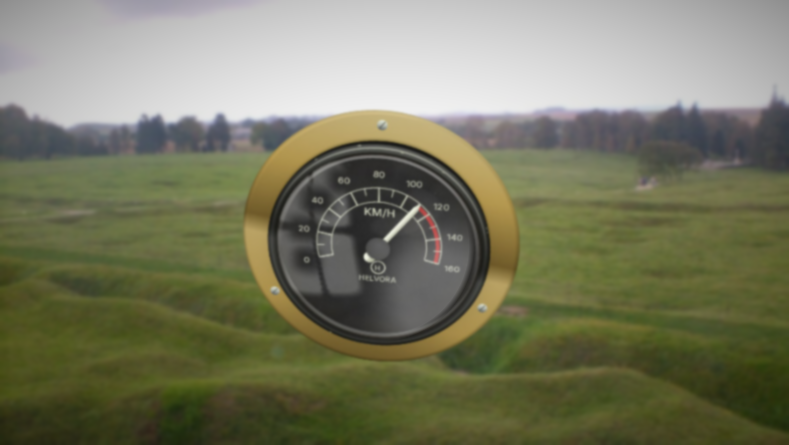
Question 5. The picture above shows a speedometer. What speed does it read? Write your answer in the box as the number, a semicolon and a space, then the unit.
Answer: 110; km/h
